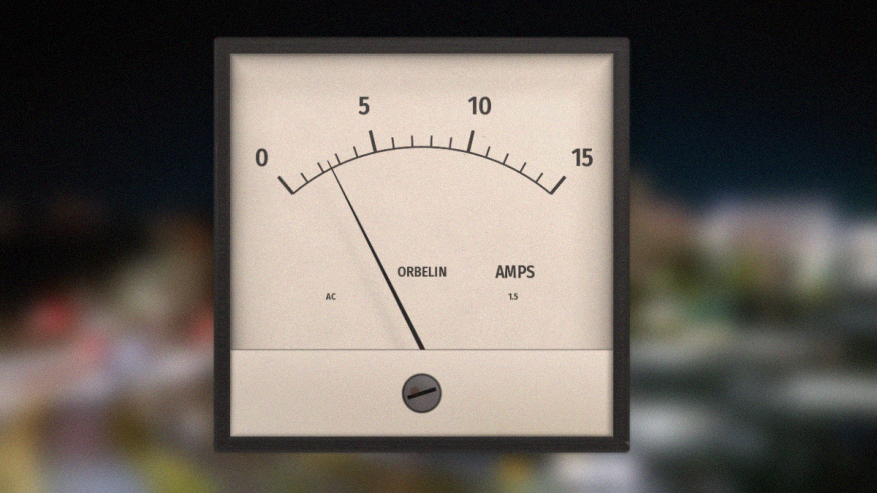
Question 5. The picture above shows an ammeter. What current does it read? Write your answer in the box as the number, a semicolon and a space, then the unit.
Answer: 2.5; A
